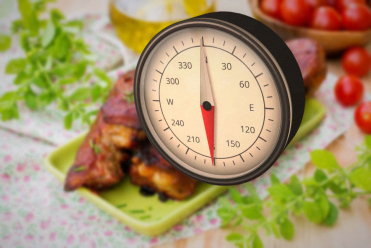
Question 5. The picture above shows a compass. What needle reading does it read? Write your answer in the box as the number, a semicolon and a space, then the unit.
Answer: 180; °
